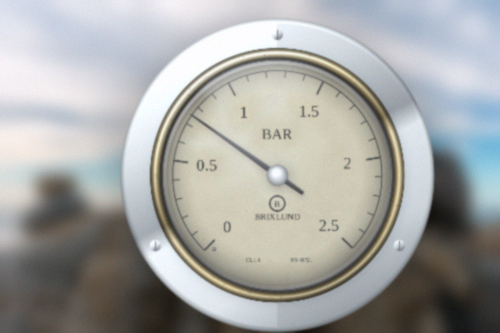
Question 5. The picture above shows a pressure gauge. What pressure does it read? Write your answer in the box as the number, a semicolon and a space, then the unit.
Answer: 0.75; bar
